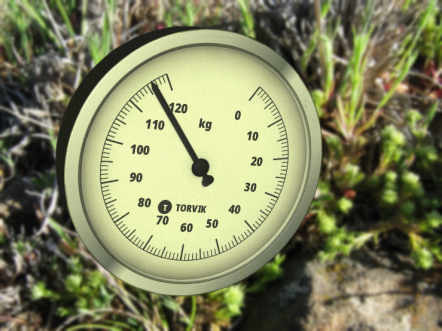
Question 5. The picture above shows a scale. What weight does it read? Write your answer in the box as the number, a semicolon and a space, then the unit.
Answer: 116; kg
